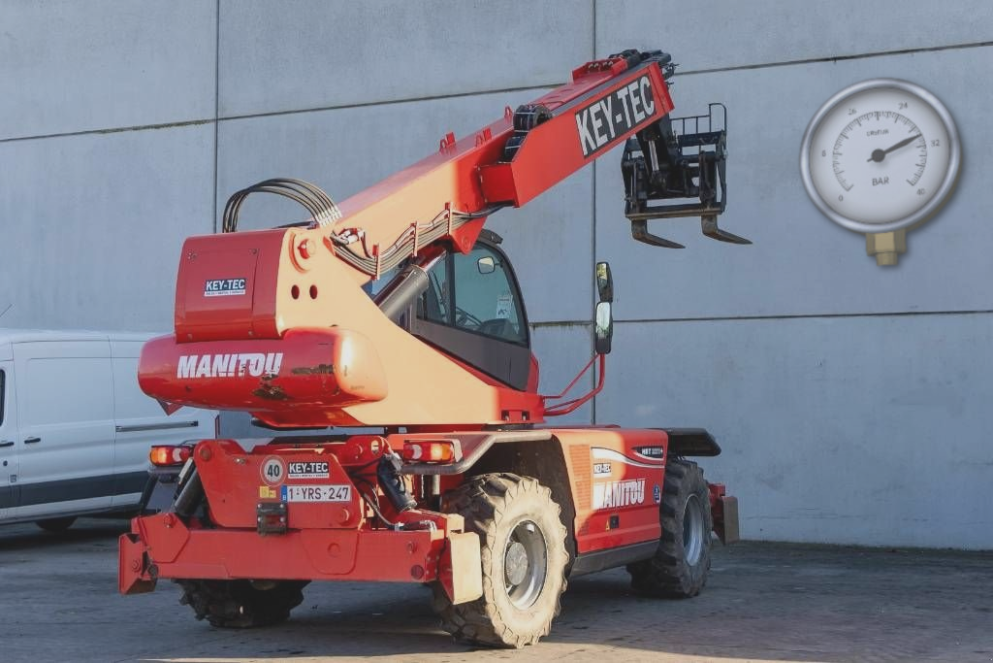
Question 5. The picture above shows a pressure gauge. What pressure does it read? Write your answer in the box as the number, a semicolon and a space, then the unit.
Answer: 30; bar
